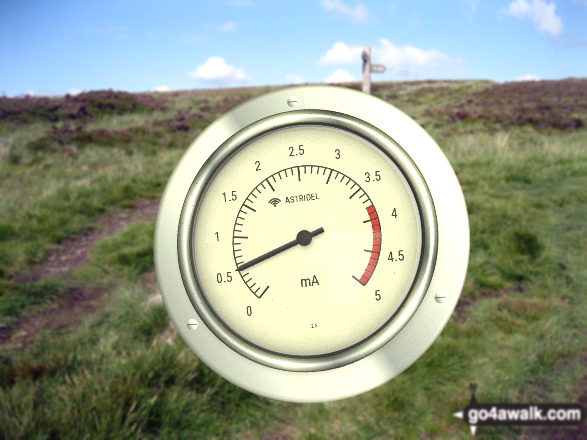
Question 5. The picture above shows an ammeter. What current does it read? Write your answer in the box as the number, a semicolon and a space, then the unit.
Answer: 0.5; mA
